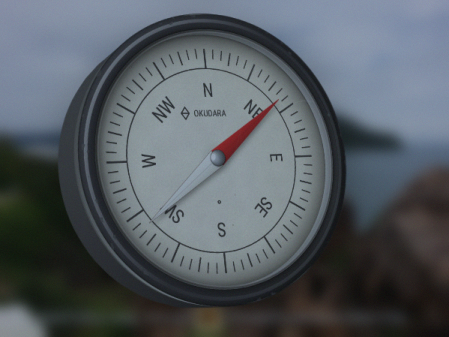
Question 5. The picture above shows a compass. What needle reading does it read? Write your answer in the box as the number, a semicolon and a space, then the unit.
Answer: 52.5; °
